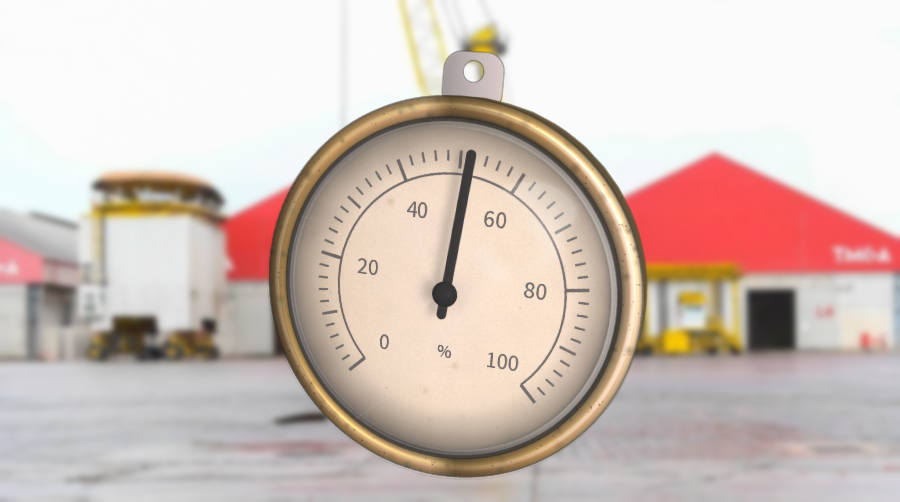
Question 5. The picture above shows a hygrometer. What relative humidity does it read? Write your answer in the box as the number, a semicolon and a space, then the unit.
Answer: 52; %
